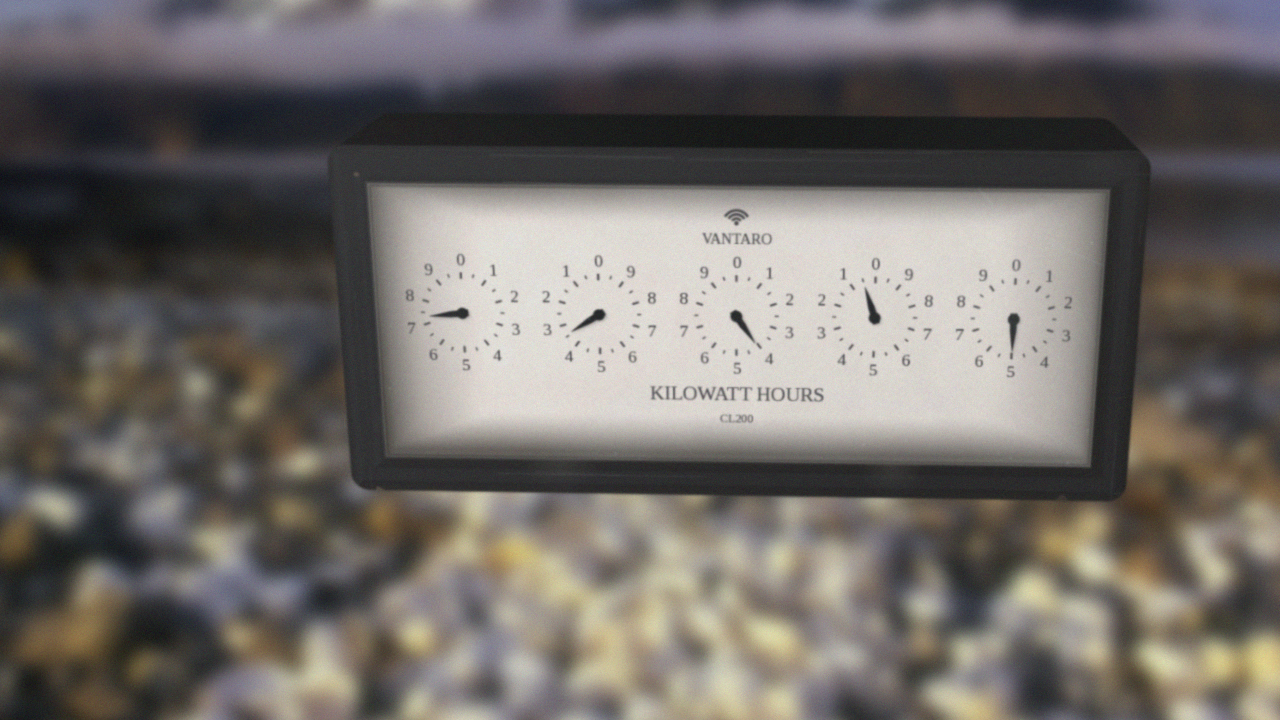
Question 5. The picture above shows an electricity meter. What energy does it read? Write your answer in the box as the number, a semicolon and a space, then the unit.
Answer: 73405; kWh
